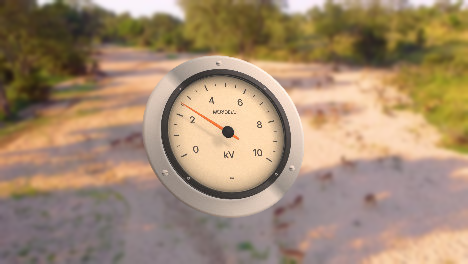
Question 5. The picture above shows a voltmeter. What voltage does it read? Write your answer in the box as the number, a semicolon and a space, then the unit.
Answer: 2.5; kV
